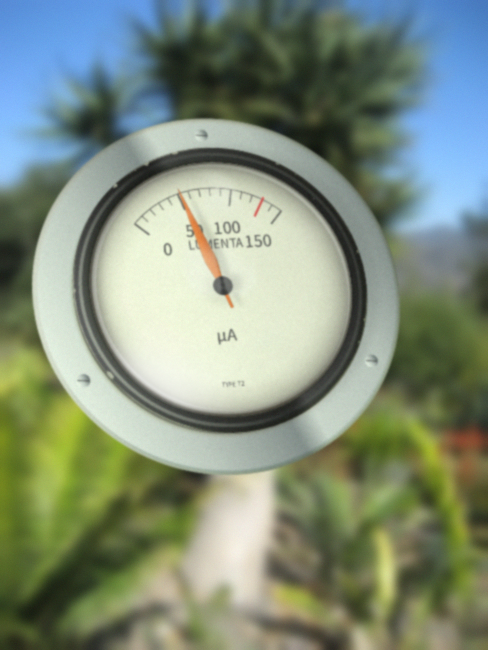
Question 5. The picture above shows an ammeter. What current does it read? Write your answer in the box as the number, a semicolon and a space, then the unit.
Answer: 50; µA
